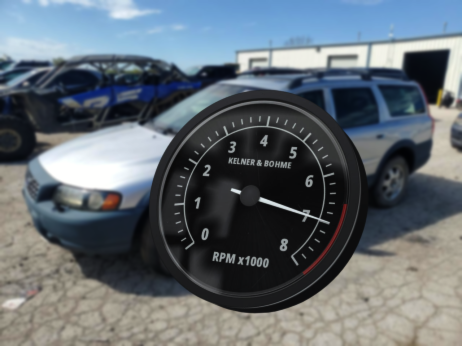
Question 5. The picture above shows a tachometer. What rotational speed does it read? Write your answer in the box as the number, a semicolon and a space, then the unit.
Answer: 7000; rpm
